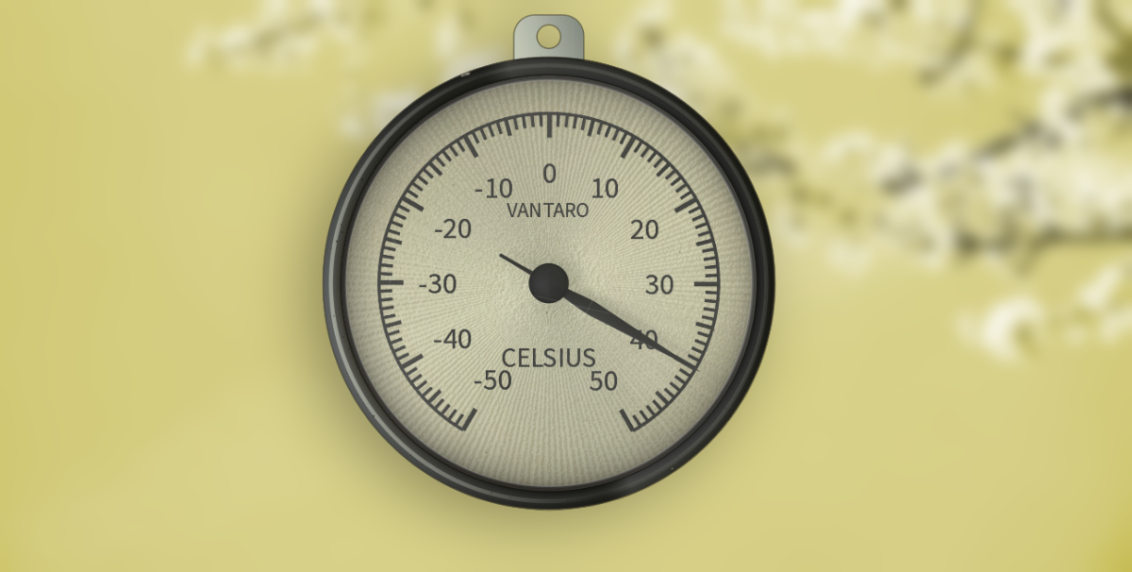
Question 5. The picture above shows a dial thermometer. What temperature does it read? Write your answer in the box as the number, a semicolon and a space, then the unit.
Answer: 40; °C
